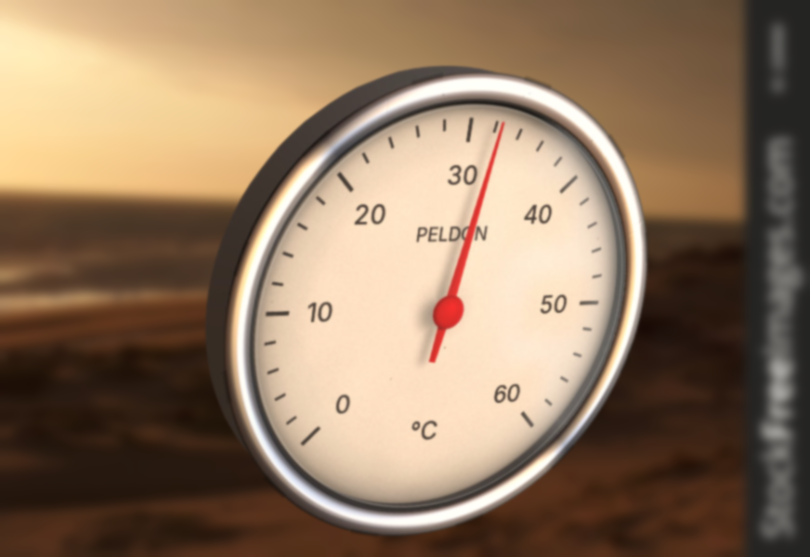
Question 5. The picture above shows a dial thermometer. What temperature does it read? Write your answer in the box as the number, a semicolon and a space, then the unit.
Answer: 32; °C
